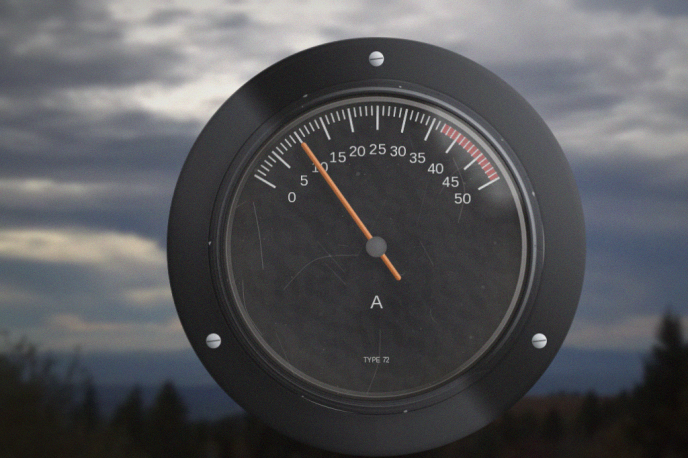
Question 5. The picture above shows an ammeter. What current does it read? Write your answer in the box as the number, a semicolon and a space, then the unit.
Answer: 10; A
